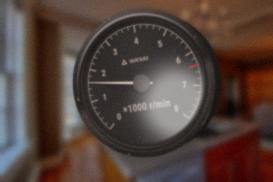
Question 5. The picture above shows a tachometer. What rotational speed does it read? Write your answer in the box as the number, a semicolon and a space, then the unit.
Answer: 1600; rpm
